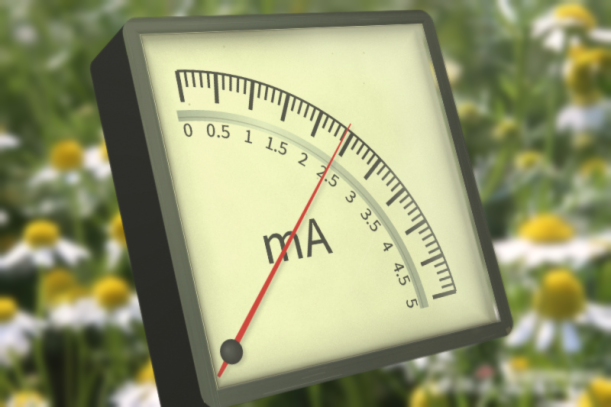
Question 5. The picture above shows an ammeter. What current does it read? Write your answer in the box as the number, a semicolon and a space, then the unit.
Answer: 2.4; mA
